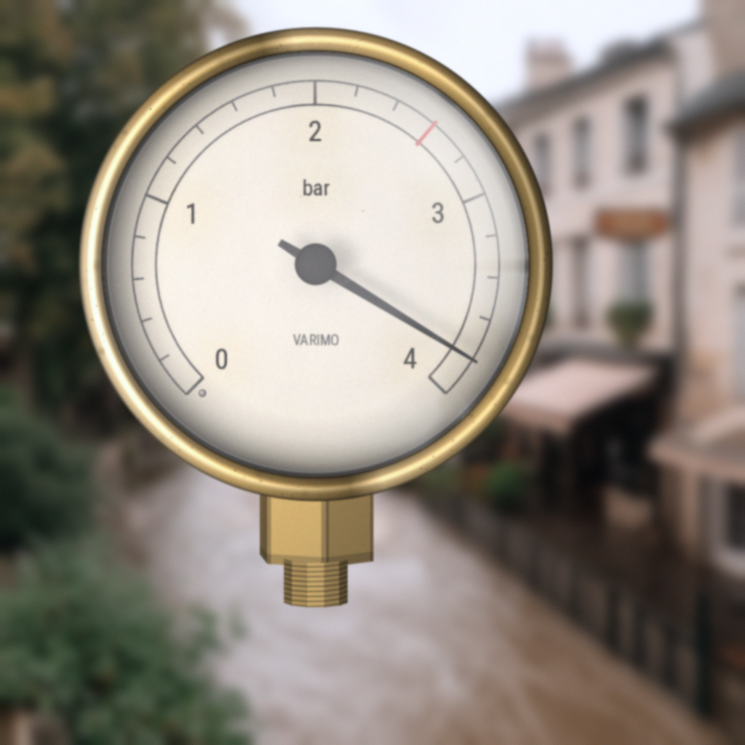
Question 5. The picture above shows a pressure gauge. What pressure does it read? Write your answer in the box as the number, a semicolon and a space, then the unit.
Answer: 3.8; bar
